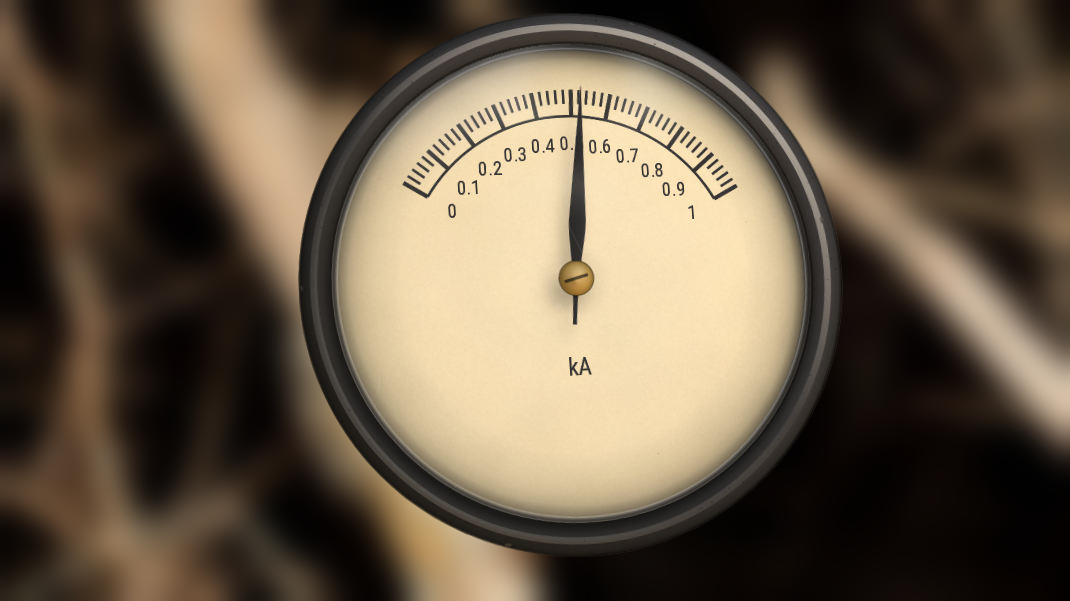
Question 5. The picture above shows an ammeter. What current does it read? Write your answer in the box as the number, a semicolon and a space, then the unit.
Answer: 0.52; kA
